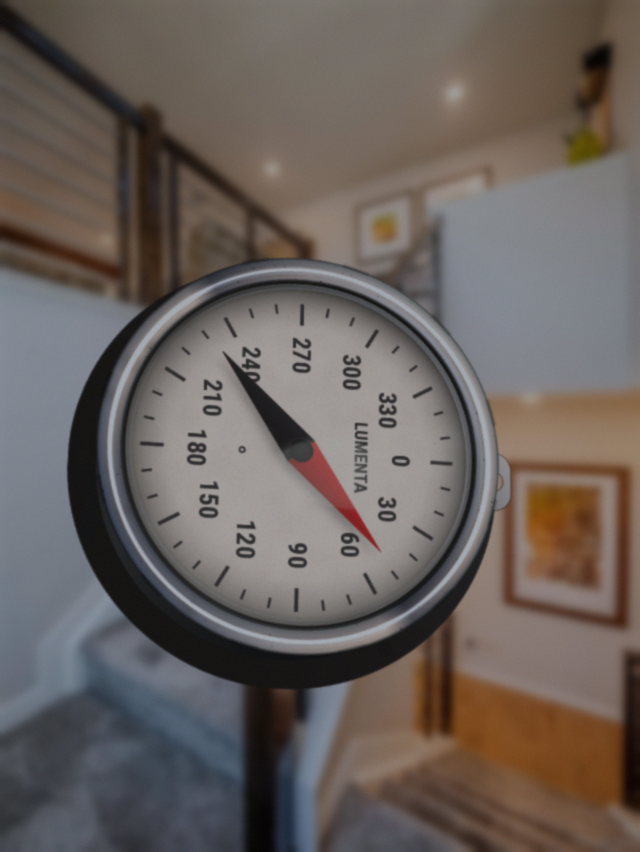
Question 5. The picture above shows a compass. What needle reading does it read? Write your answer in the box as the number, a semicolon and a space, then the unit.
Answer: 50; °
